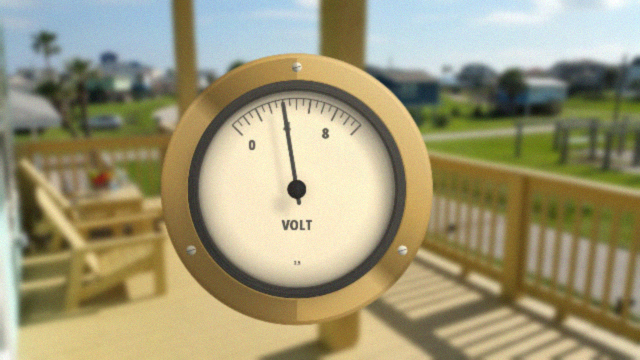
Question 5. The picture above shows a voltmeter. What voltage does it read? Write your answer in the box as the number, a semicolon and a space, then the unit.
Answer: 4; V
